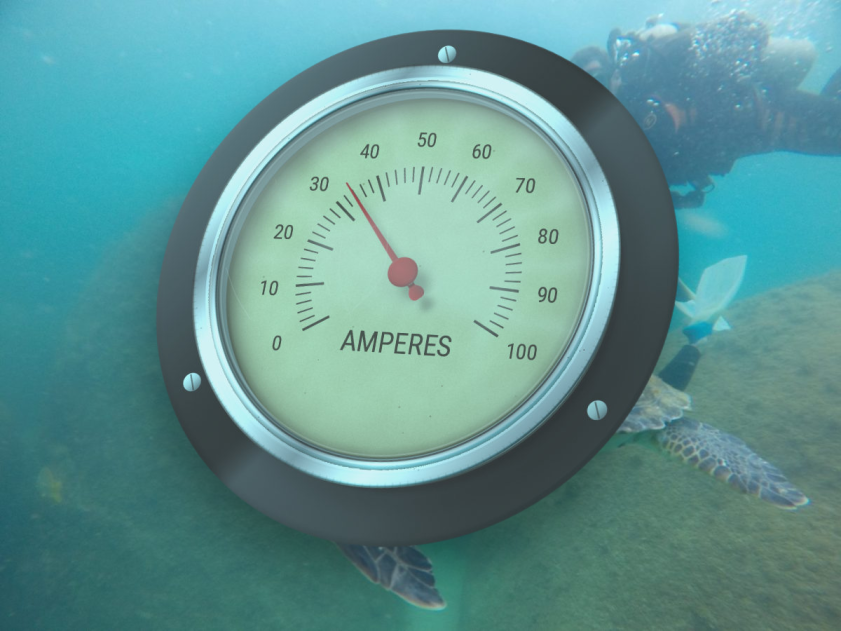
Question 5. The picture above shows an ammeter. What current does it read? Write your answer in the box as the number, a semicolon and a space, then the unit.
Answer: 34; A
